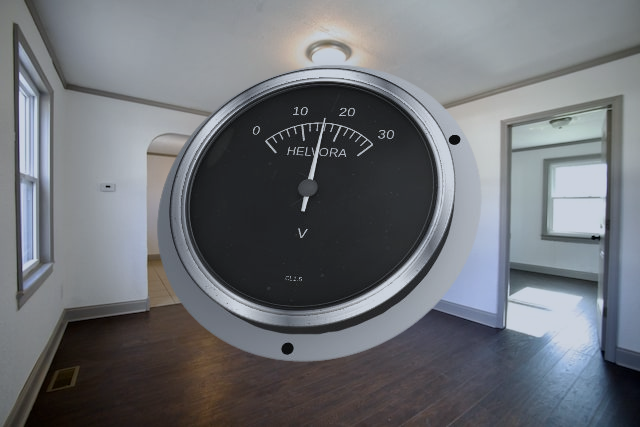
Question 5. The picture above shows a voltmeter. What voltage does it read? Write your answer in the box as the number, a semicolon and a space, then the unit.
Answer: 16; V
